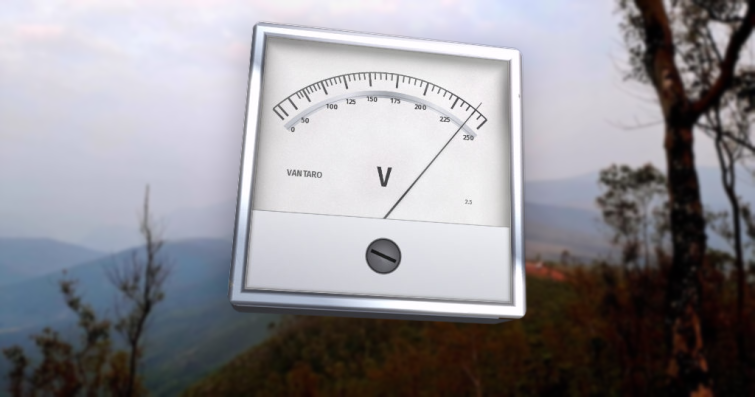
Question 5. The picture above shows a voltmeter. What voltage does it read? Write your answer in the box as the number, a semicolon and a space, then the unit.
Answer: 240; V
